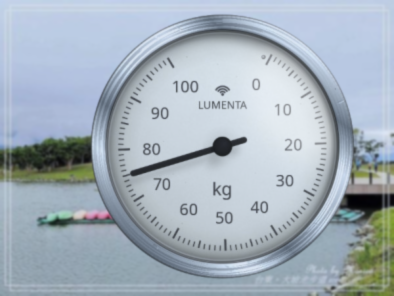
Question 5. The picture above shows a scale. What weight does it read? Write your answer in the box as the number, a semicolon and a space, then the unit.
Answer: 75; kg
